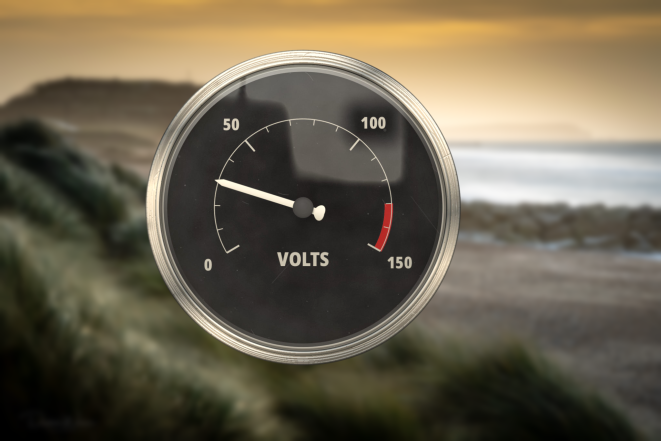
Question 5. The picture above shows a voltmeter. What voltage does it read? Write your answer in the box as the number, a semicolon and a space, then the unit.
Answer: 30; V
